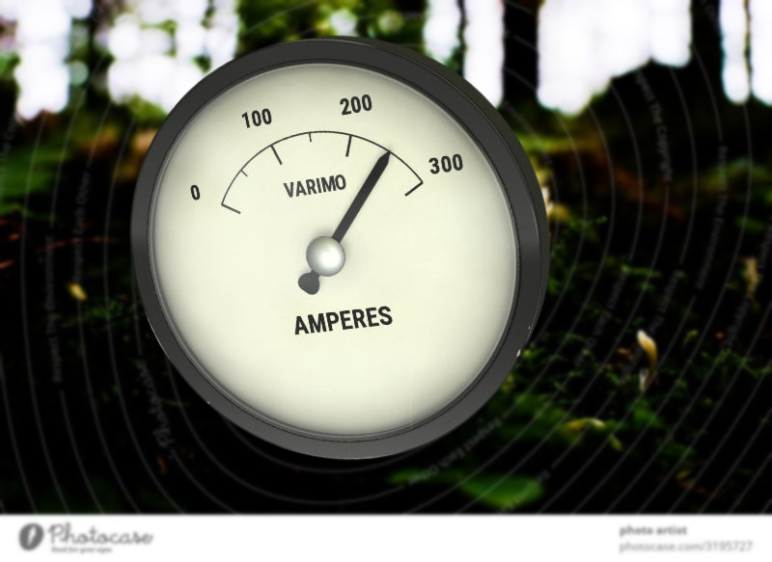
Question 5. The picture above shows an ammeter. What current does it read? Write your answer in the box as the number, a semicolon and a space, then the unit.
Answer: 250; A
